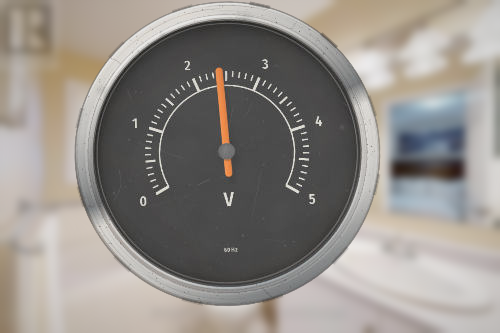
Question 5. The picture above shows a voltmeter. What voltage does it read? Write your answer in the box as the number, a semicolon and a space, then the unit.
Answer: 2.4; V
